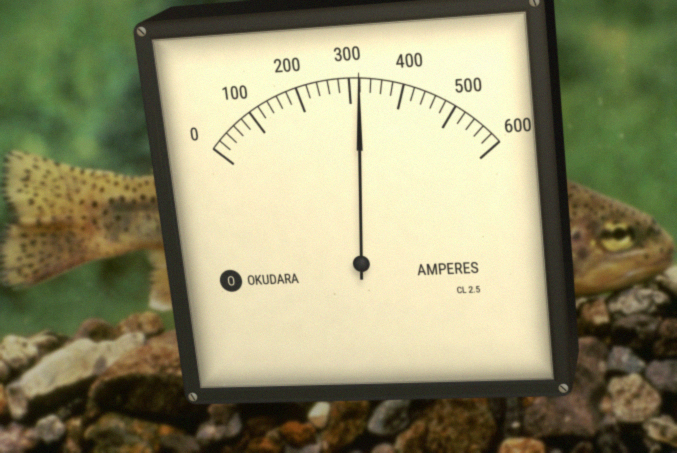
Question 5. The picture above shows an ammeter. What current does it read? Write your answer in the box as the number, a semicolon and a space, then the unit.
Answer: 320; A
